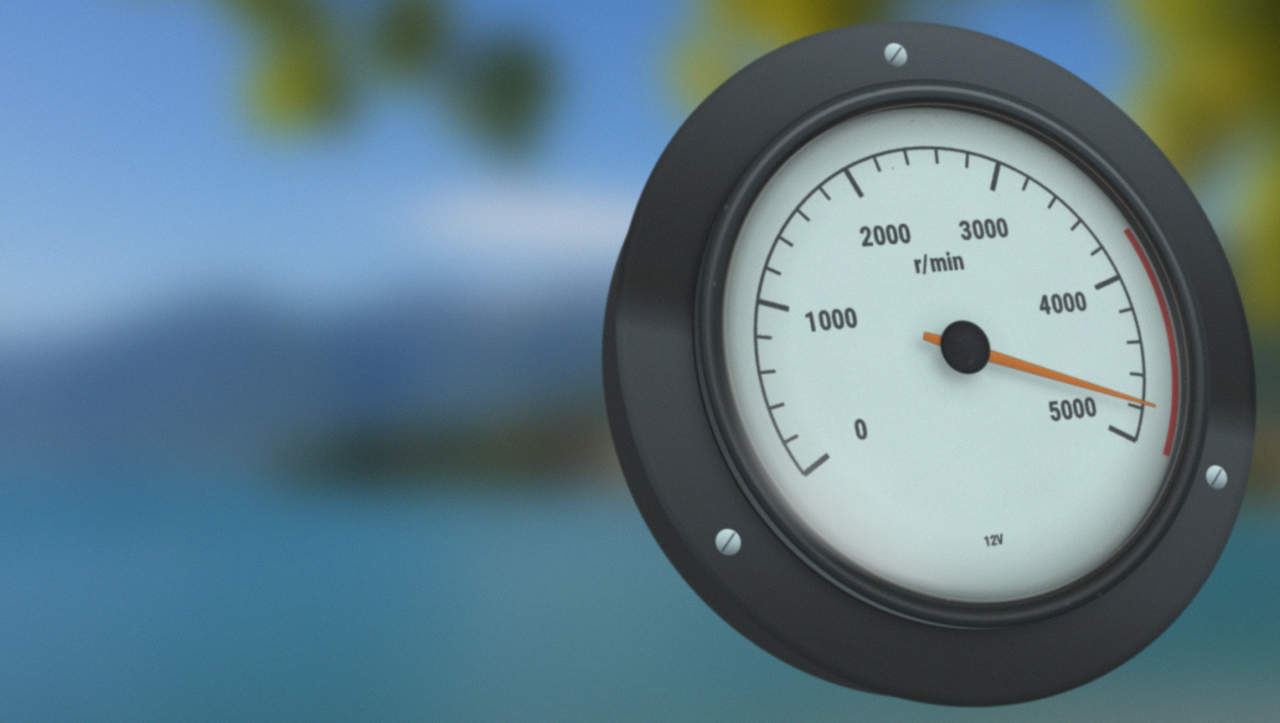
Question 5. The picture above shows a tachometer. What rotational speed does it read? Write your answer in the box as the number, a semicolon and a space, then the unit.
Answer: 4800; rpm
